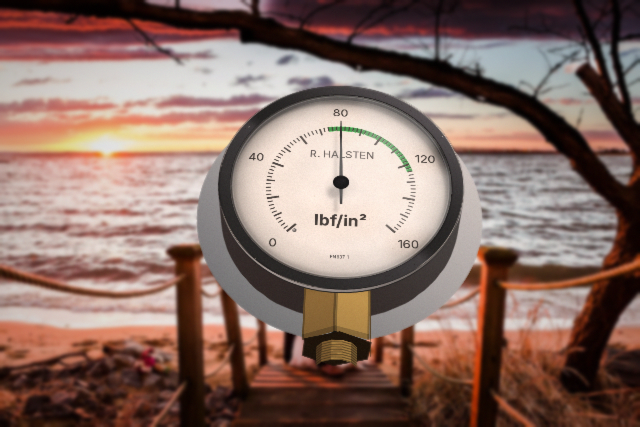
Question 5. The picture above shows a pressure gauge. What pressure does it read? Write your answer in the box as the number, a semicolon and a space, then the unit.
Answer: 80; psi
